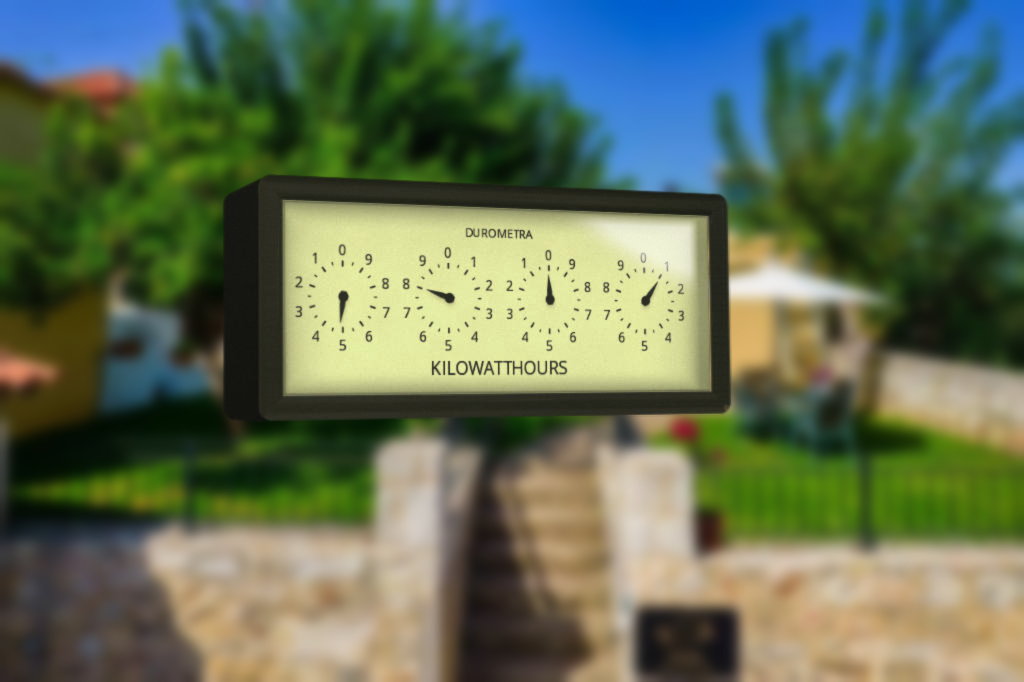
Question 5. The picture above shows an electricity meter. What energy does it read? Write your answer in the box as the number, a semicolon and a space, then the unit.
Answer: 4801; kWh
